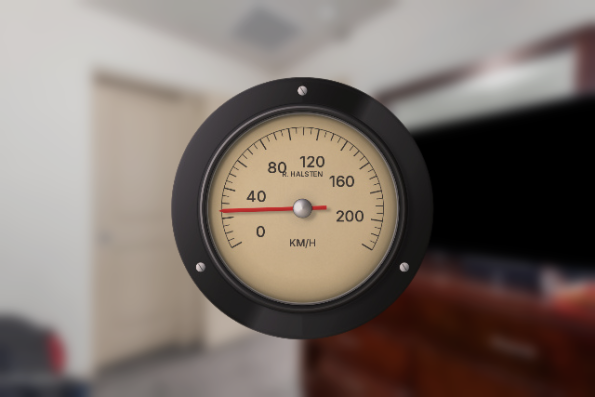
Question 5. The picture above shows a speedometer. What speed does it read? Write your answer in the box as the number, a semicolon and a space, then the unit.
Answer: 25; km/h
